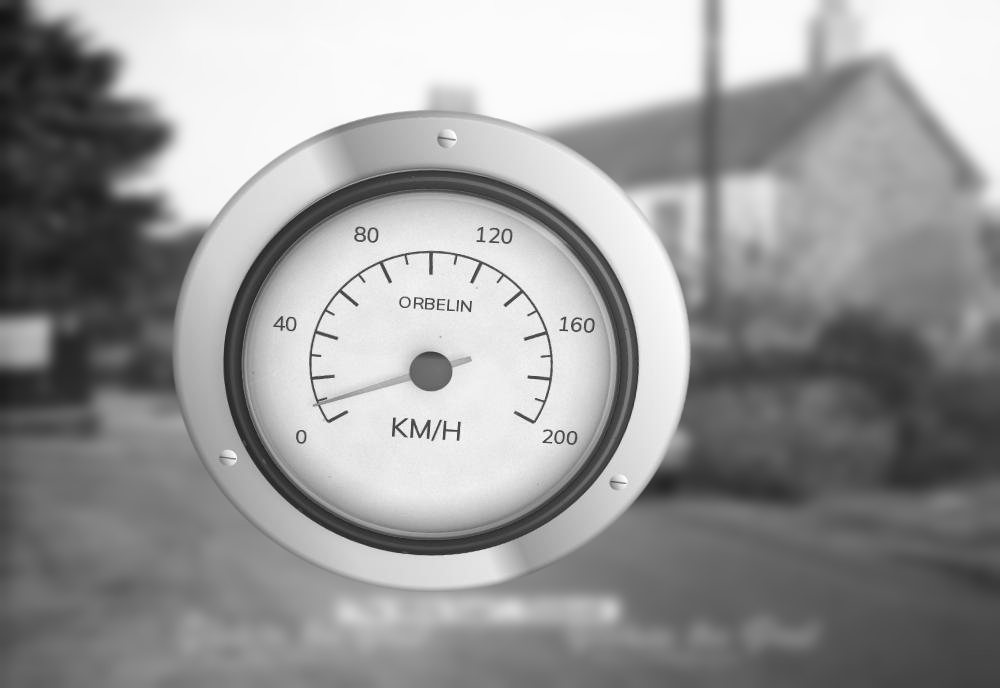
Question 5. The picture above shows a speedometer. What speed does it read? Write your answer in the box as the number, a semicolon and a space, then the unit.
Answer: 10; km/h
